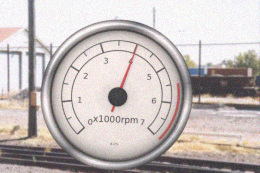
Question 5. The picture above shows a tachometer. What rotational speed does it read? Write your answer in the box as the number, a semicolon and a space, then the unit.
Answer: 4000; rpm
